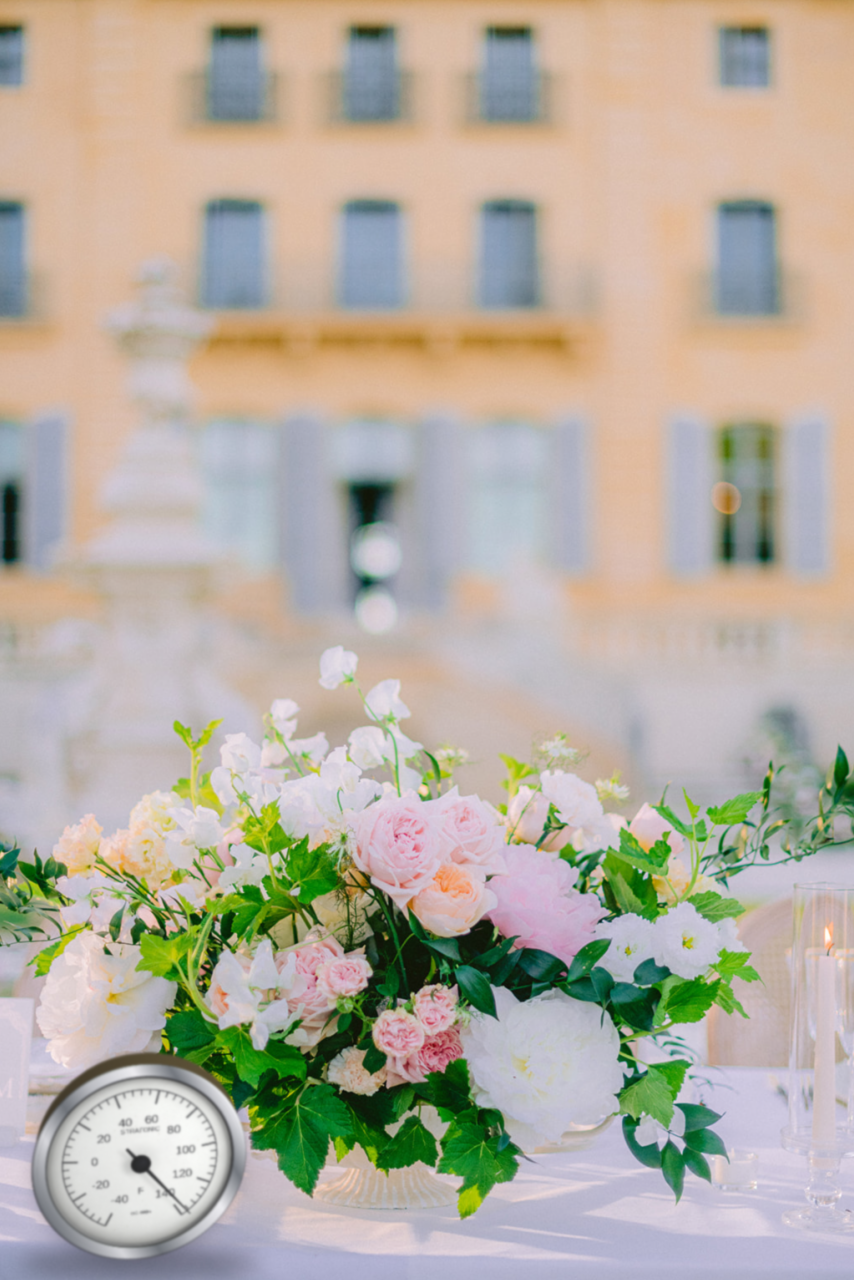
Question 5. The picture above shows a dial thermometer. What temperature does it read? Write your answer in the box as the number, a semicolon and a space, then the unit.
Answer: 136; °F
